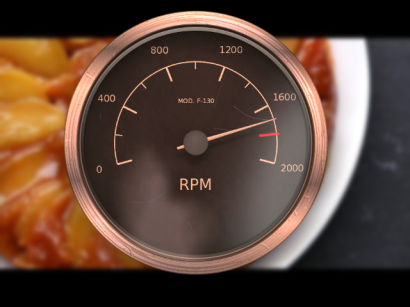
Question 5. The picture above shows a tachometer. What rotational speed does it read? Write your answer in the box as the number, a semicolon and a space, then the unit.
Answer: 1700; rpm
